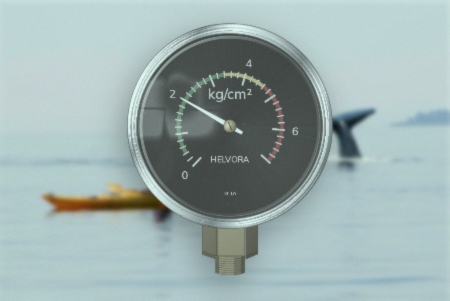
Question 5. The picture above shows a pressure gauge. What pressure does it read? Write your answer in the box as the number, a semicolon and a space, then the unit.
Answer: 2; kg/cm²
